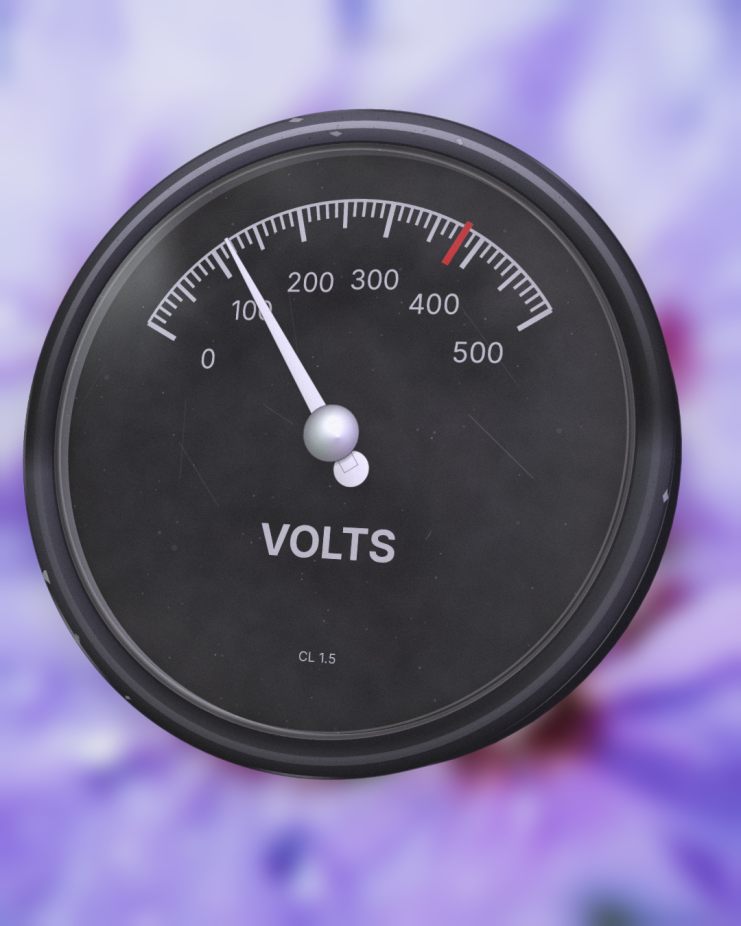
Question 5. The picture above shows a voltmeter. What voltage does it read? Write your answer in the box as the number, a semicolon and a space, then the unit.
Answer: 120; V
